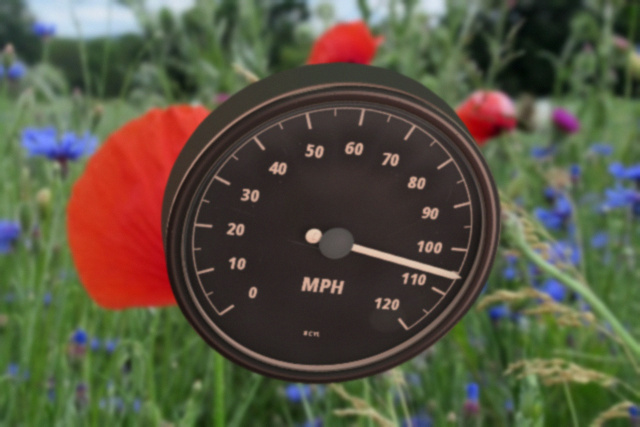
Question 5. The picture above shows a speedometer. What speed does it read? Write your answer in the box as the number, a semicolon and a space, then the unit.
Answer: 105; mph
